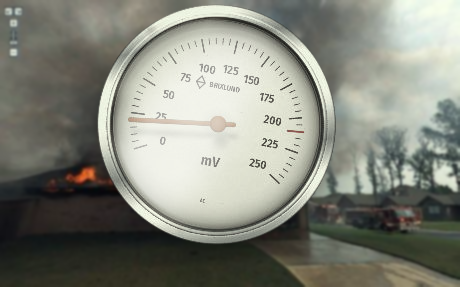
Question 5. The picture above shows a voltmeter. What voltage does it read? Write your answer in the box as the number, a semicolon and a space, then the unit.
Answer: 20; mV
